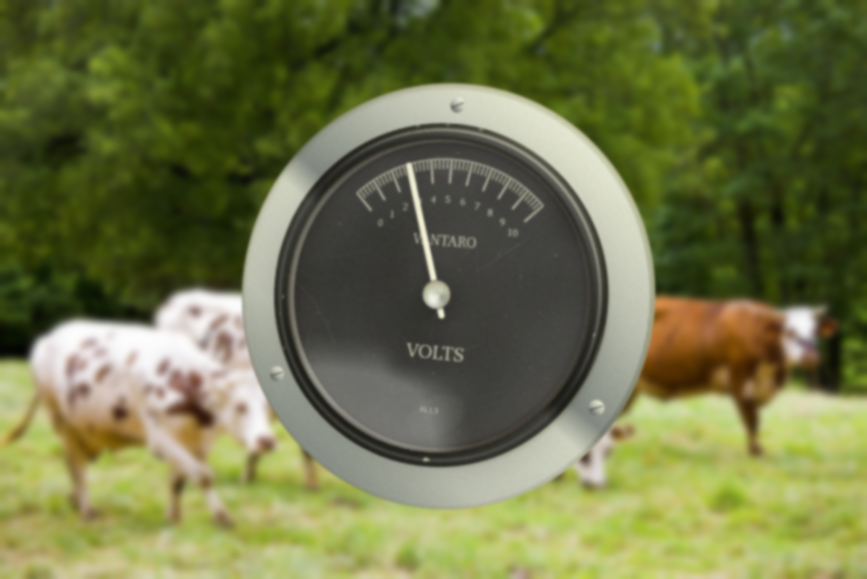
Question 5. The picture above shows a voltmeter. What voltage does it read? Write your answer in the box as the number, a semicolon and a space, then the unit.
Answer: 3; V
